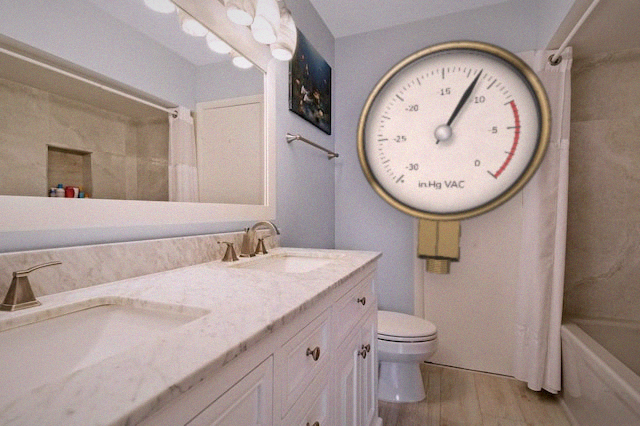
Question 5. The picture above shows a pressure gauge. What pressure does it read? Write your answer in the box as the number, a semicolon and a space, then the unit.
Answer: -11.5; inHg
